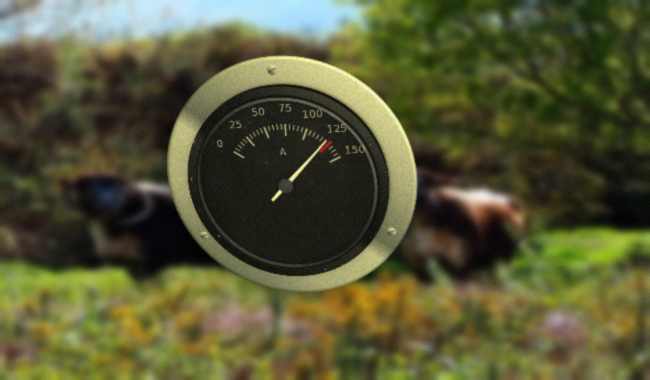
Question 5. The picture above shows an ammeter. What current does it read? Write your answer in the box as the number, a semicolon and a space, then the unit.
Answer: 125; A
